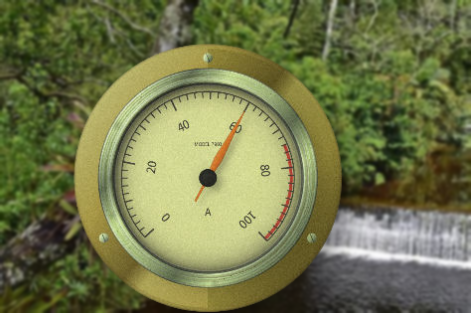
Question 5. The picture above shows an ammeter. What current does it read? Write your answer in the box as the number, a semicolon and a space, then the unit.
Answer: 60; A
